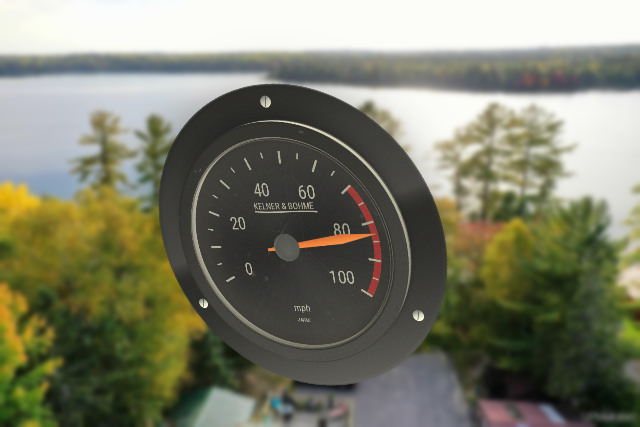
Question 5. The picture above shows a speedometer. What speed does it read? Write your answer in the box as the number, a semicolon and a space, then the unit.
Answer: 82.5; mph
